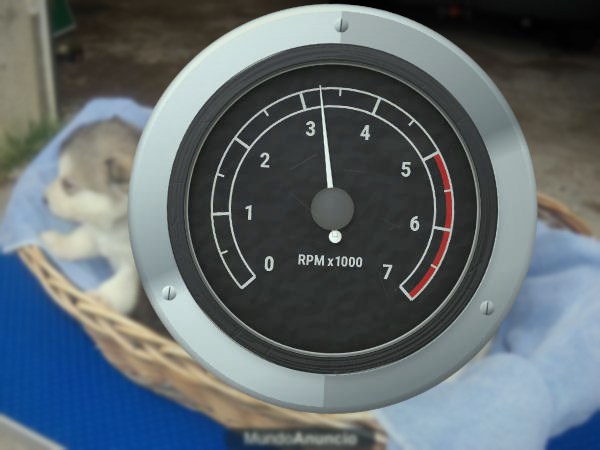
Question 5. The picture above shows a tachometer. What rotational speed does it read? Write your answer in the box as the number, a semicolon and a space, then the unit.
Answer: 3250; rpm
